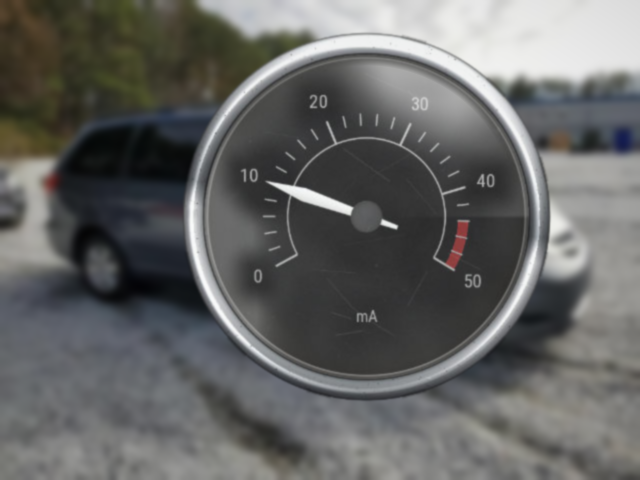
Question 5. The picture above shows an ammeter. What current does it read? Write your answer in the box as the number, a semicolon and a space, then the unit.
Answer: 10; mA
